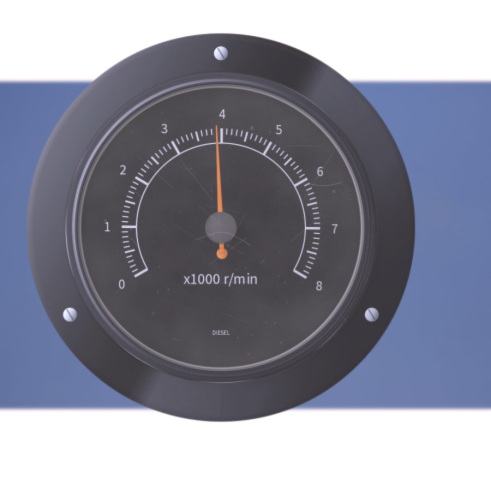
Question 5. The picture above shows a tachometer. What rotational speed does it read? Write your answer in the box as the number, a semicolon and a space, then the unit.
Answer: 3900; rpm
